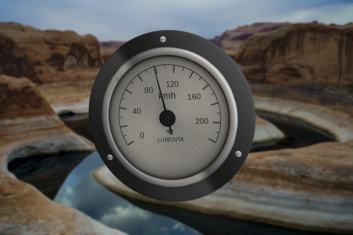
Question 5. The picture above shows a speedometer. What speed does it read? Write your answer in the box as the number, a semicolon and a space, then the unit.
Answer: 100; km/h
